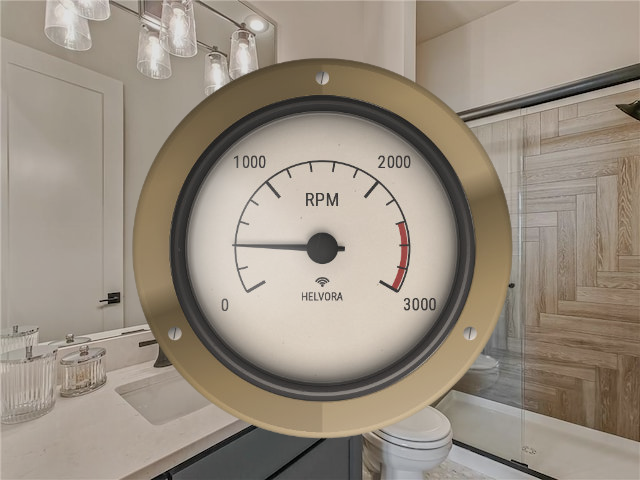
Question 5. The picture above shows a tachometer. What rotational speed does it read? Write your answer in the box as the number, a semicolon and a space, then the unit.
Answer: 400; rpm
